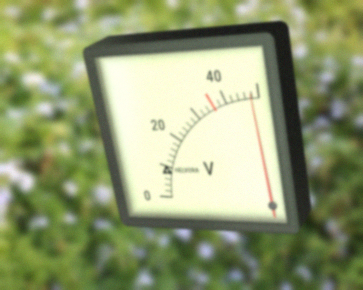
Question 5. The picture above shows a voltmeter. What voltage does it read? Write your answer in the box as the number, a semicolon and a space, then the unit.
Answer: 48; V
